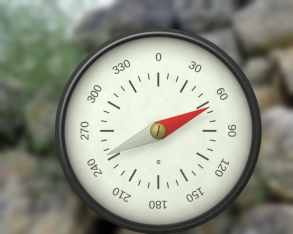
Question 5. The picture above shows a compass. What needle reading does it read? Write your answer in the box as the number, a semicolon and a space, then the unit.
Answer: 65; °
